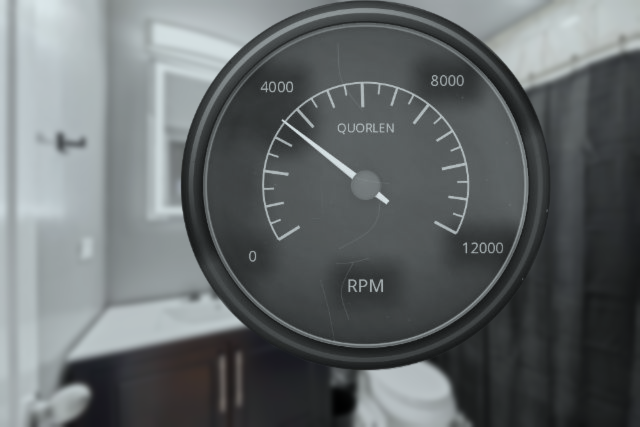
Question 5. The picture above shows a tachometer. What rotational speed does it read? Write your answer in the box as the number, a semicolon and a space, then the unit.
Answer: 3500; rpm
